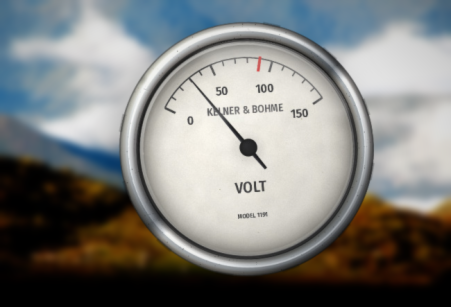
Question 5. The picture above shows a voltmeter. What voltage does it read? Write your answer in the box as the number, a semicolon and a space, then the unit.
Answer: 30; V
